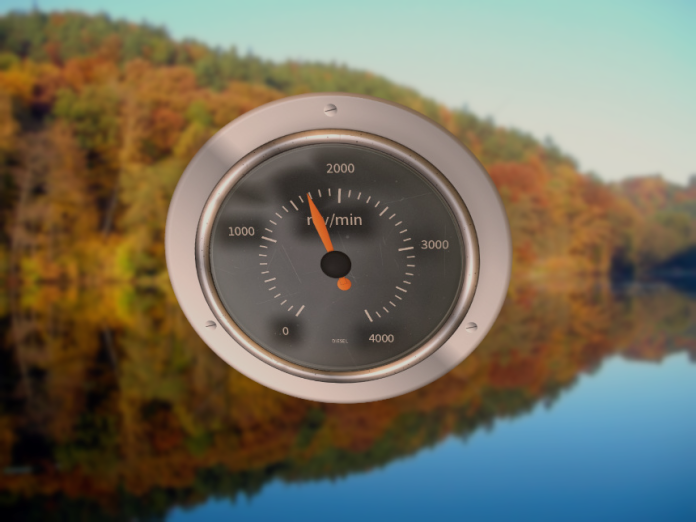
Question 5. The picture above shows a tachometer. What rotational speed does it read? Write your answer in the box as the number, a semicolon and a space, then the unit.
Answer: 1700; rpm
